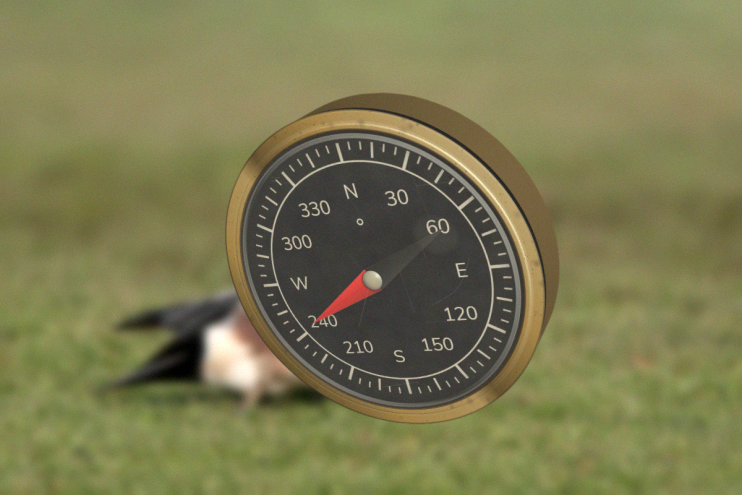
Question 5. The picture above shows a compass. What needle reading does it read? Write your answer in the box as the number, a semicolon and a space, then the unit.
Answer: 242.5; °
